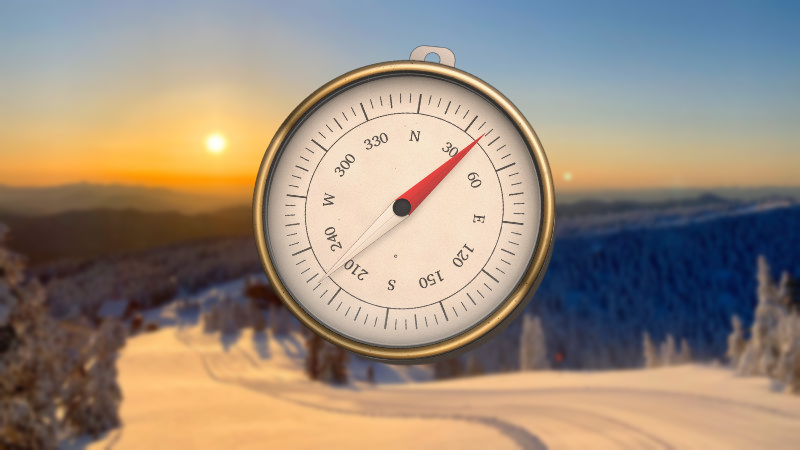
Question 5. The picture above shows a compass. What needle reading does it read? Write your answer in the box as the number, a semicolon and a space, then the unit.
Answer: 40; °
